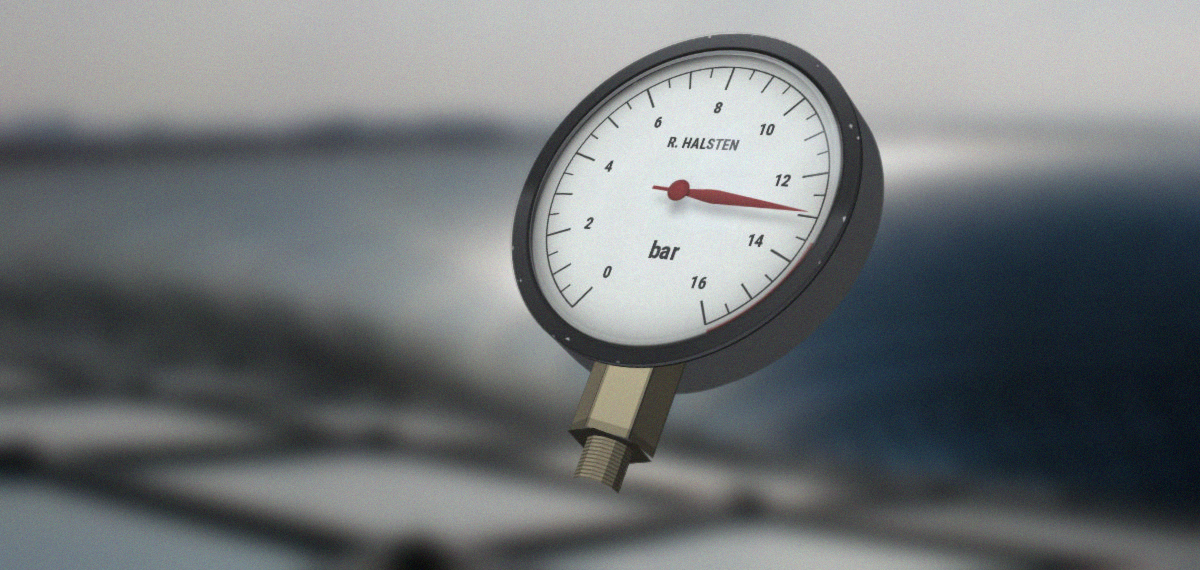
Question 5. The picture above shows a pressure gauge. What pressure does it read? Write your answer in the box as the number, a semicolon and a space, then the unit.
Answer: 13; bar
